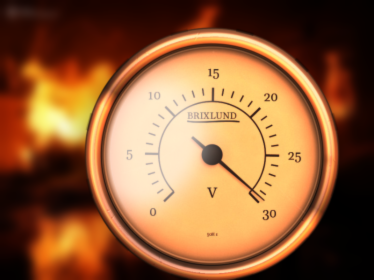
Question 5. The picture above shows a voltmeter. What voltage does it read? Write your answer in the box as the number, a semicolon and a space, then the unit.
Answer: 29.5; V
